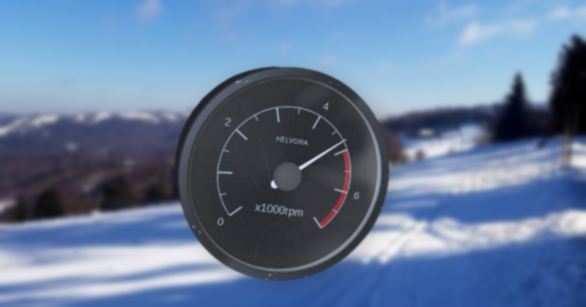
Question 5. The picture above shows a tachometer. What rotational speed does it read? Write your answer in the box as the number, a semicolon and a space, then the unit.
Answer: 4750; rpm
